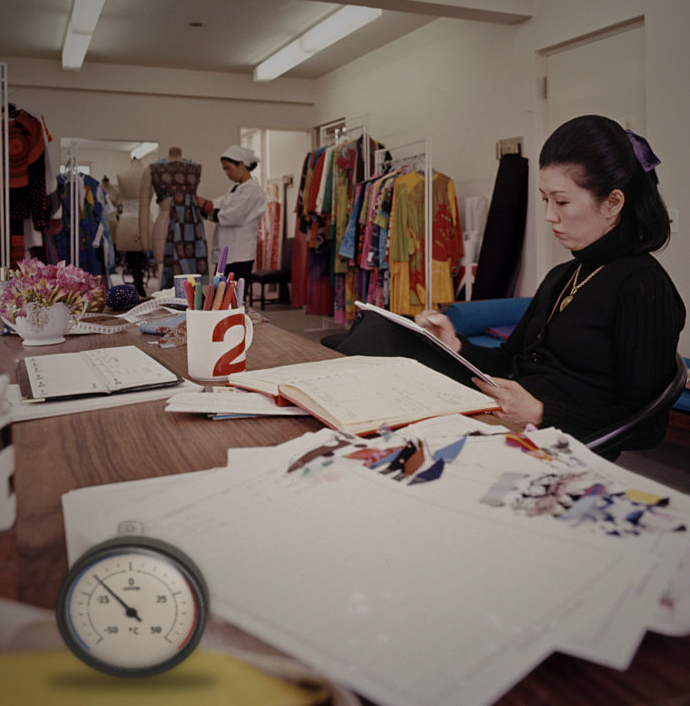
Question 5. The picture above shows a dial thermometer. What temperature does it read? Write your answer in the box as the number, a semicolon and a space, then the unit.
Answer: -15; °C
